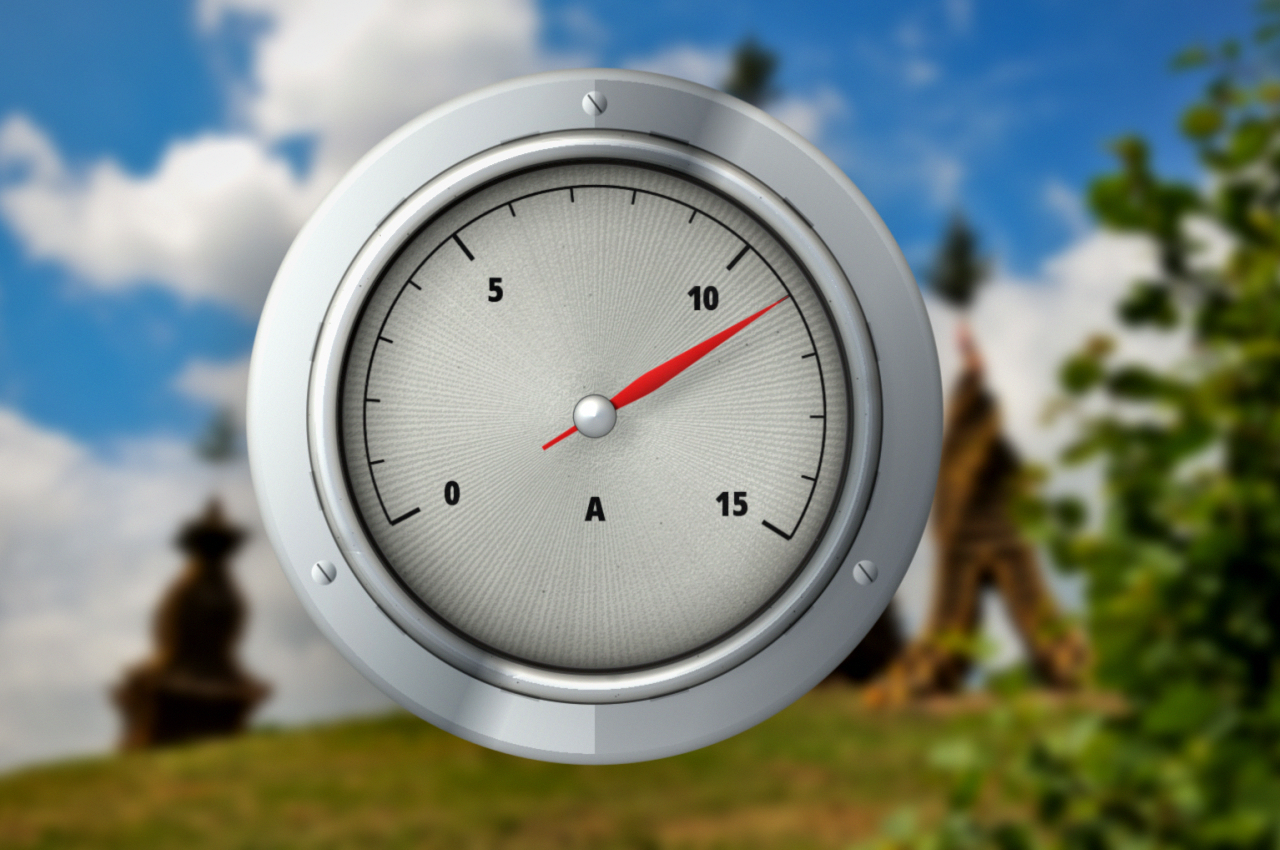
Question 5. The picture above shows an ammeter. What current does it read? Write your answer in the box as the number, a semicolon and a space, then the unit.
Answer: 11; A
